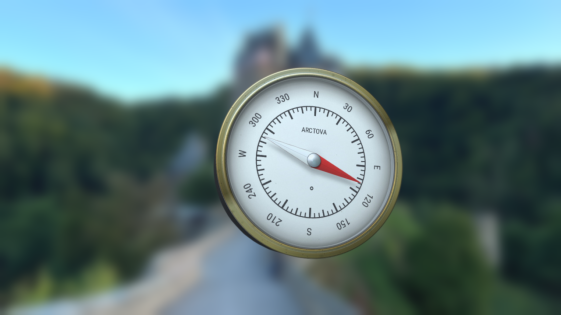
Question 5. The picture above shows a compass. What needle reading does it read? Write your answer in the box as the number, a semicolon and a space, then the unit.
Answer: 110; °
